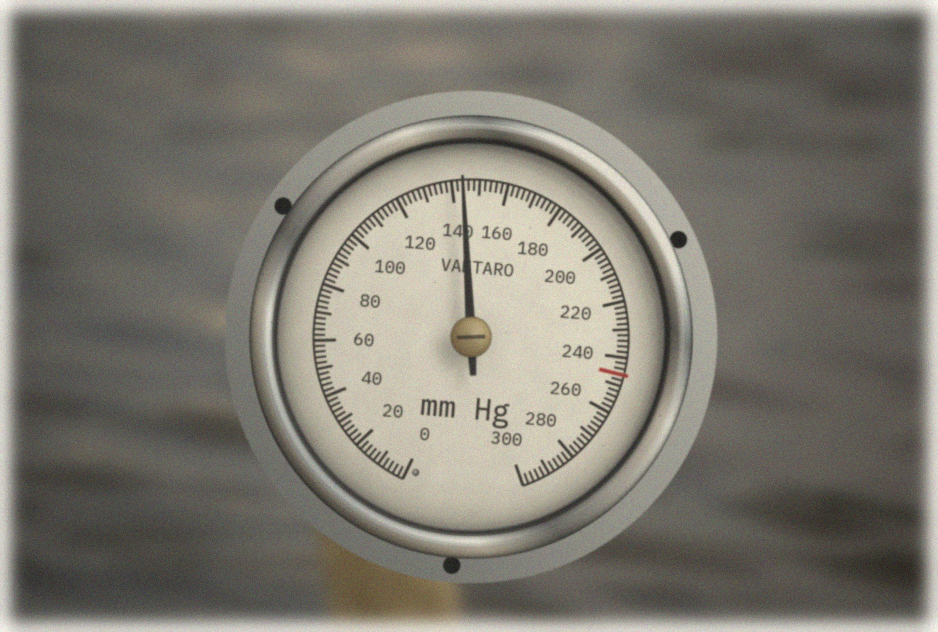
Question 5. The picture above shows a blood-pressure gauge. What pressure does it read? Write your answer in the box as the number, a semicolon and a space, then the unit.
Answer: 144; mmHg
